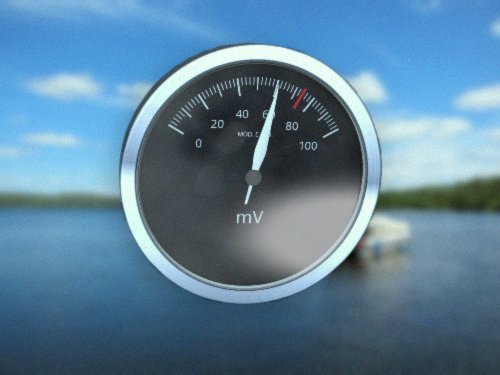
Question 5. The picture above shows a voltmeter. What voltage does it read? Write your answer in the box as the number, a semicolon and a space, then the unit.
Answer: 60; mV
